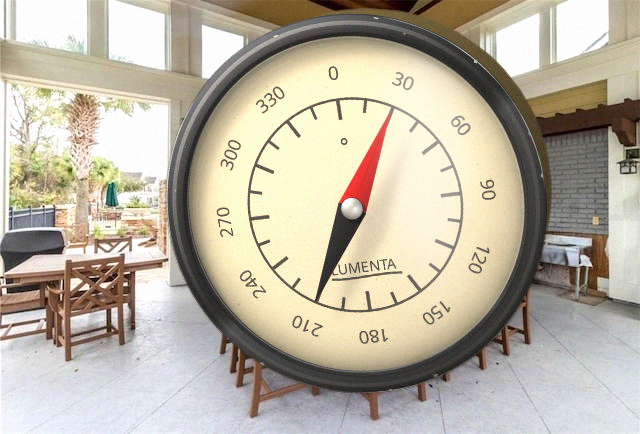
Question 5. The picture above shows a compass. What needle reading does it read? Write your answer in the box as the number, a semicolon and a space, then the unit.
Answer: 30; °
